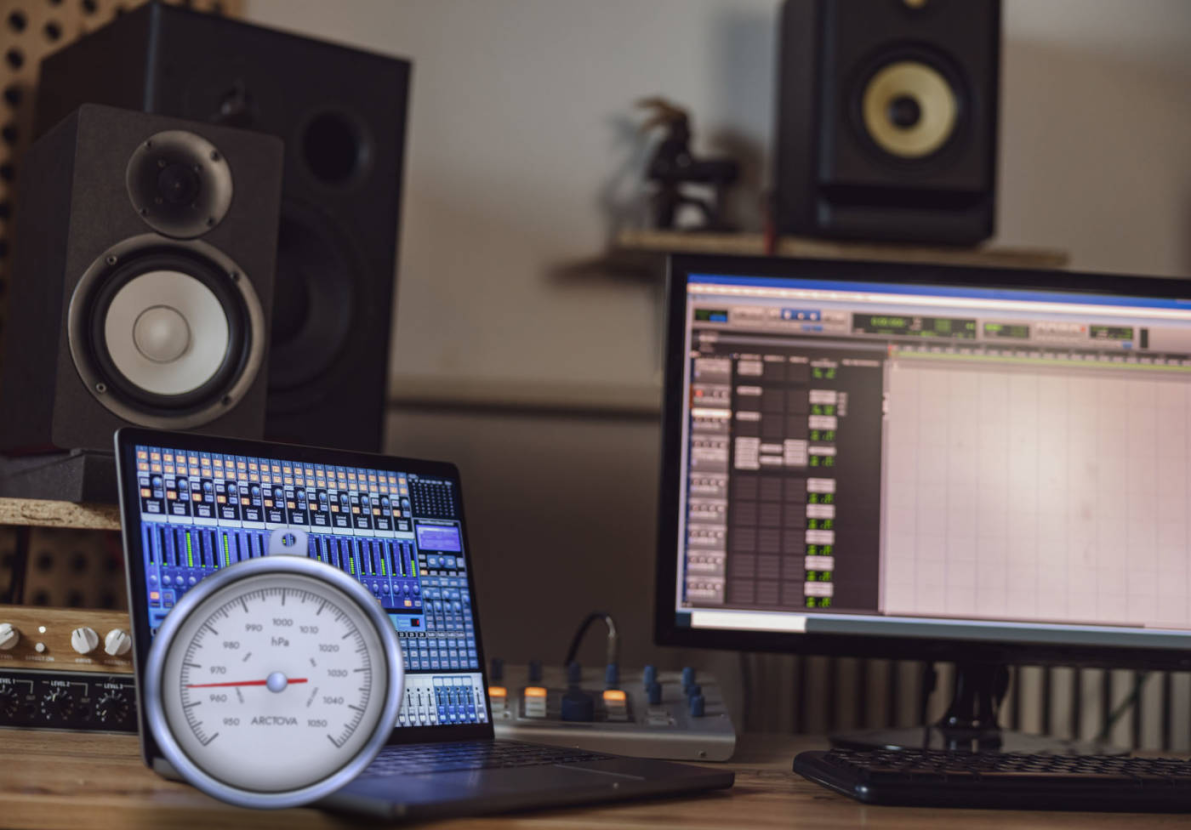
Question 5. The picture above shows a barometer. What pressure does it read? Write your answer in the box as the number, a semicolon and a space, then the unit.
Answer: 965; hPa
